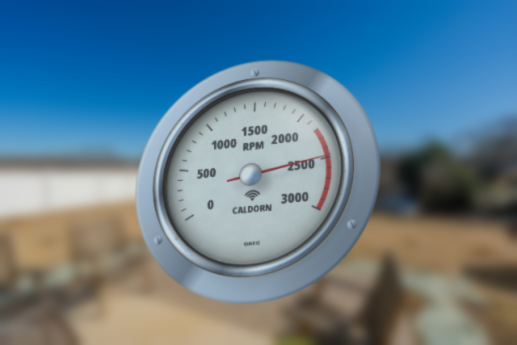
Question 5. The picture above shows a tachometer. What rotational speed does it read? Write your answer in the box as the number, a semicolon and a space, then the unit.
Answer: 2500; rpm
